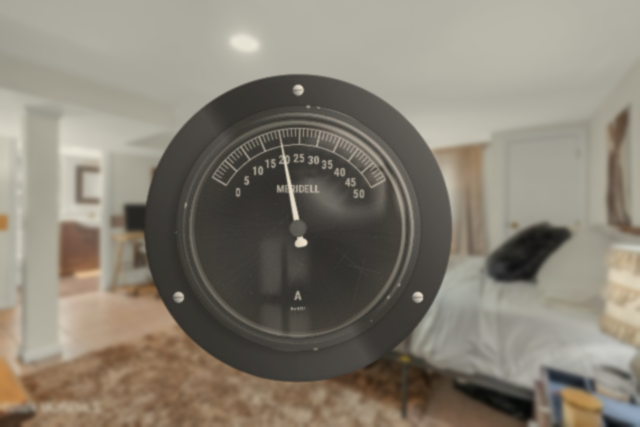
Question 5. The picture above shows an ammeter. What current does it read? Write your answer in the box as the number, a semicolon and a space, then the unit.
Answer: 20; A
